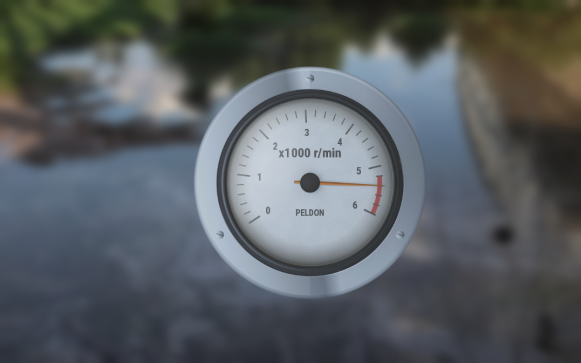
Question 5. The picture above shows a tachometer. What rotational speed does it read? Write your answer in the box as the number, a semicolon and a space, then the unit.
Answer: 5400; rpm
